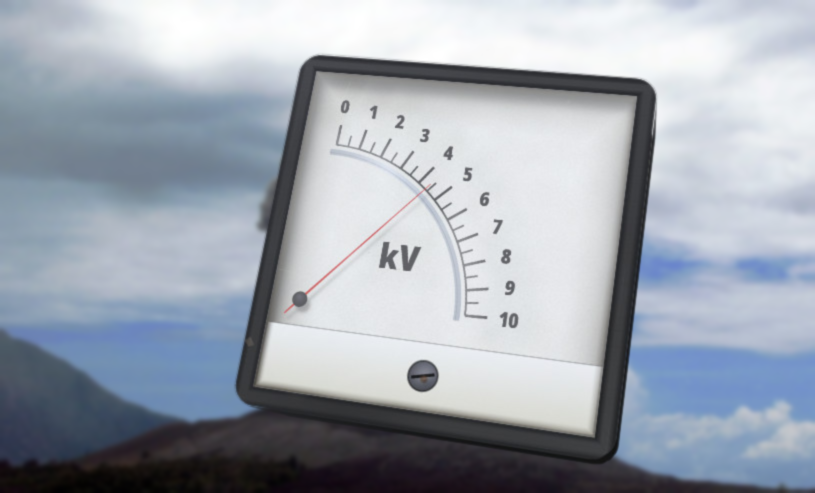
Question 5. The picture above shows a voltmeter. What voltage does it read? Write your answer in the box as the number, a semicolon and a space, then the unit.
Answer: 4.5; kV
